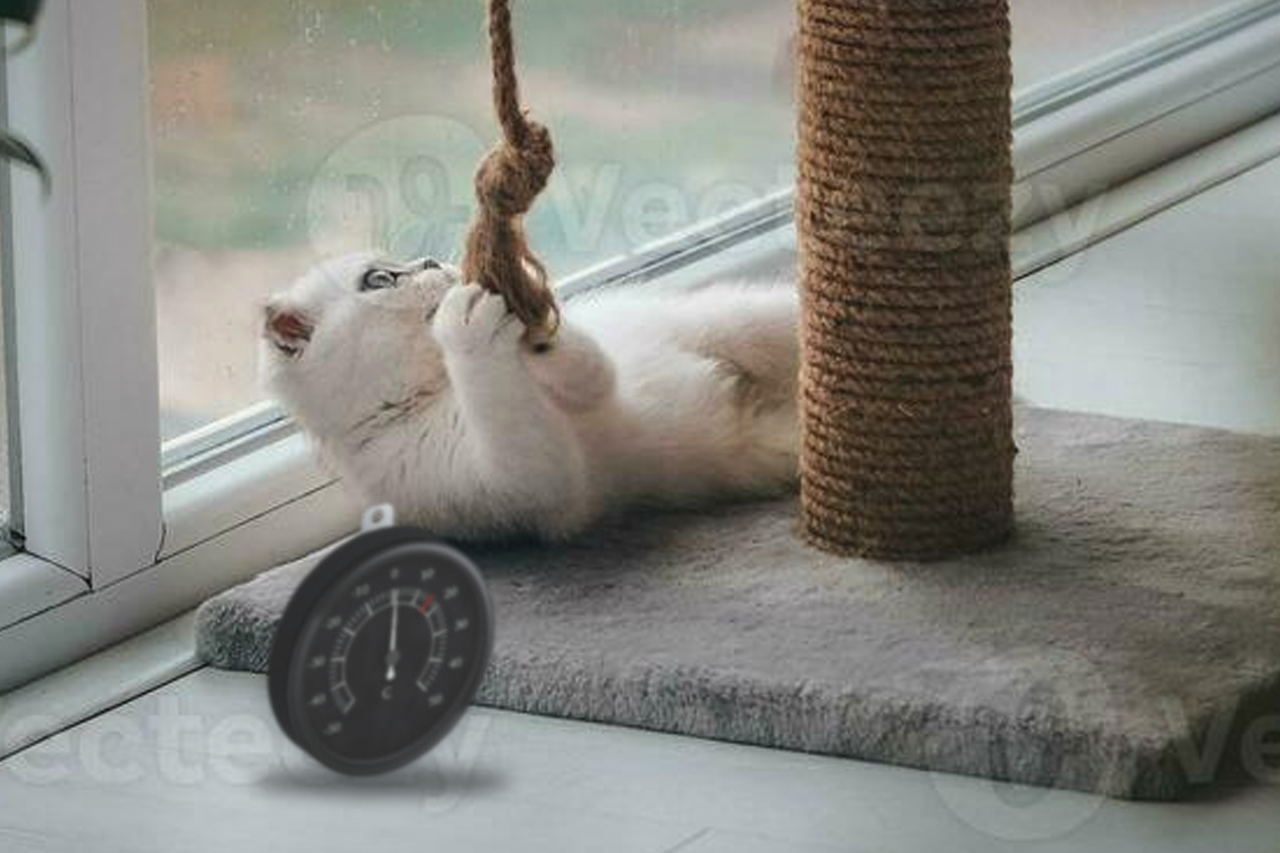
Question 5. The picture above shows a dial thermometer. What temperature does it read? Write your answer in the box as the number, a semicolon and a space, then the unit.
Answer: 0; °C
